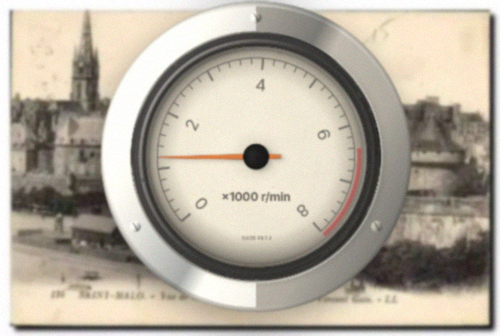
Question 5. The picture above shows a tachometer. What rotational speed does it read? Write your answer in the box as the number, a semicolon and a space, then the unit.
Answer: 1200; rpm
